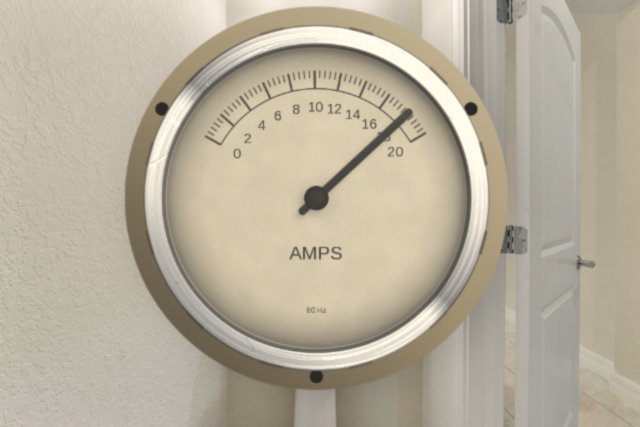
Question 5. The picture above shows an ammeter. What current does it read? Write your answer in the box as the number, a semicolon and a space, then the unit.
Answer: 18; A
